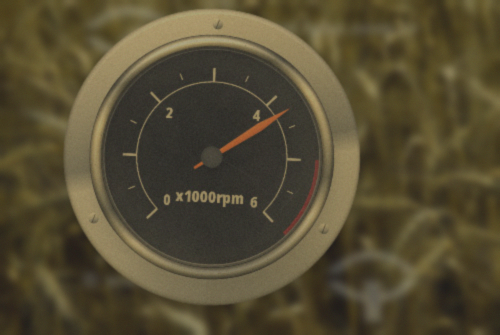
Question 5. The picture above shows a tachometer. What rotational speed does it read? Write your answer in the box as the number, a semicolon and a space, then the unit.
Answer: 4250; rpm
